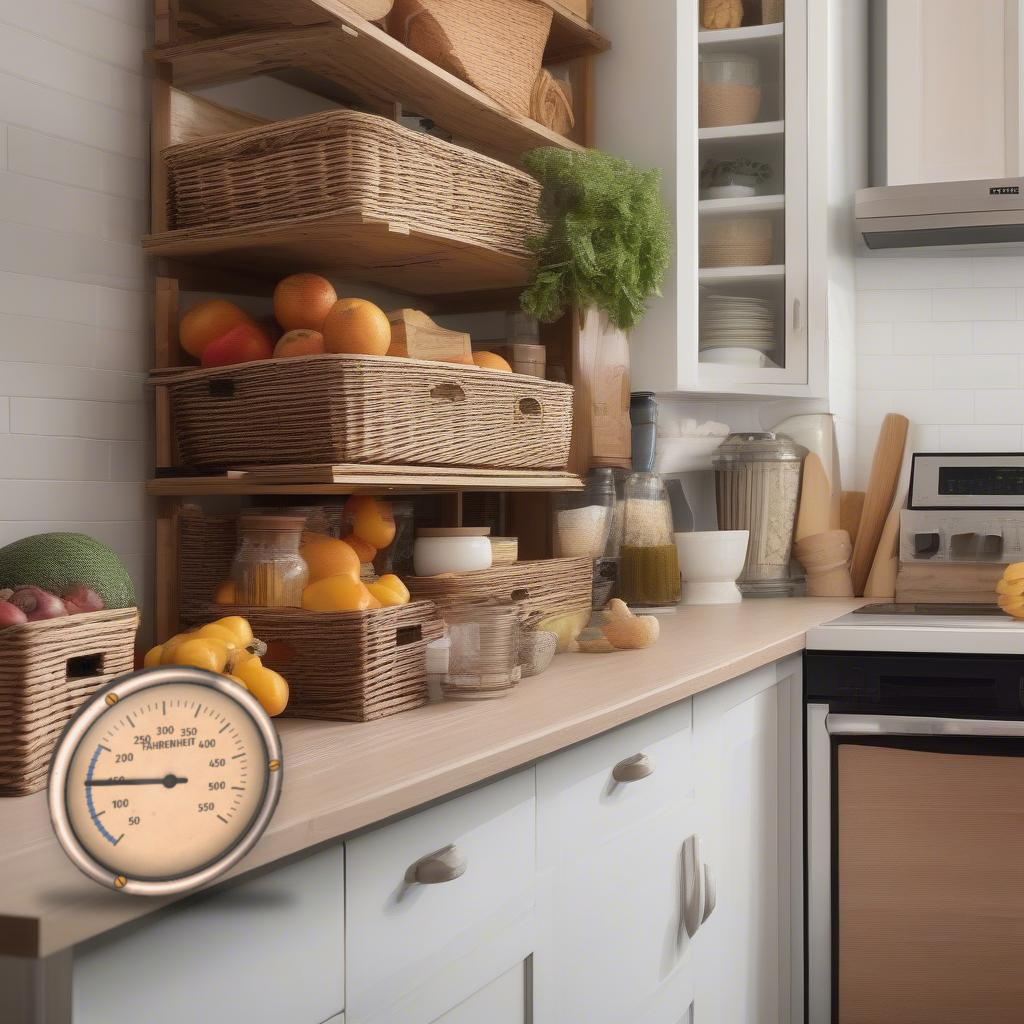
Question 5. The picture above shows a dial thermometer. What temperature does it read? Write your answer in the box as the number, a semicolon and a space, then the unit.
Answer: 150; °F
